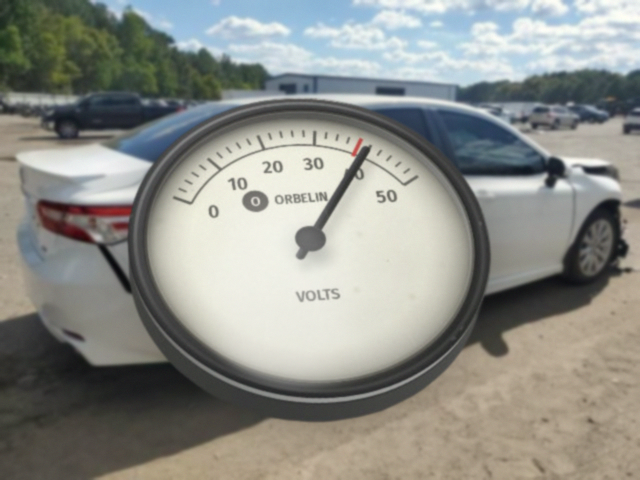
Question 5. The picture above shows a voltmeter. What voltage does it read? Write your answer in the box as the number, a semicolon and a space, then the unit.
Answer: 40; V
